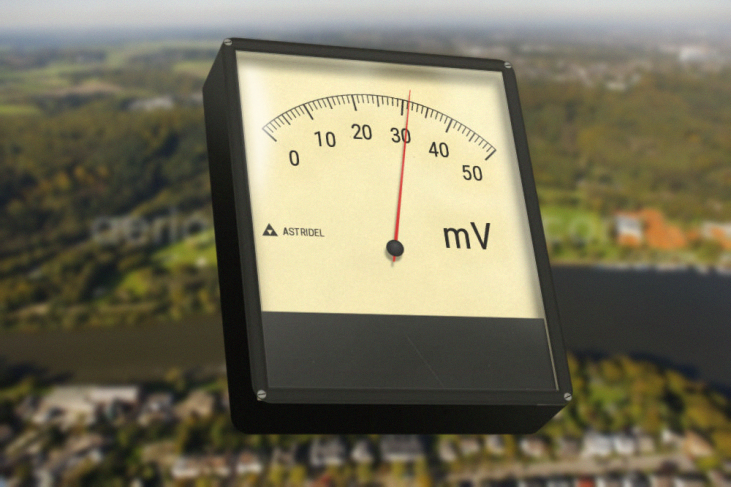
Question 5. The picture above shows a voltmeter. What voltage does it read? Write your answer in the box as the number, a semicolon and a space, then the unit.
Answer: 31; mV
